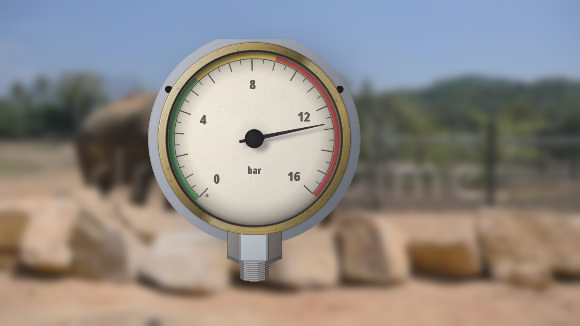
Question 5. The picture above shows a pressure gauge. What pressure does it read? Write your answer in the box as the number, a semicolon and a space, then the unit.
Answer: 12.75; bar
